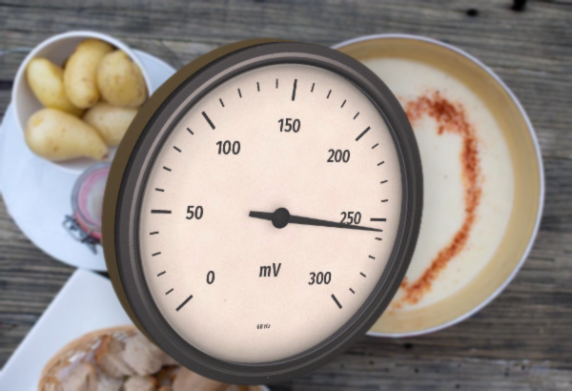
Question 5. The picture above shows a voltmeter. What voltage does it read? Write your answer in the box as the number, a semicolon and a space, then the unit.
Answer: 255; mV
